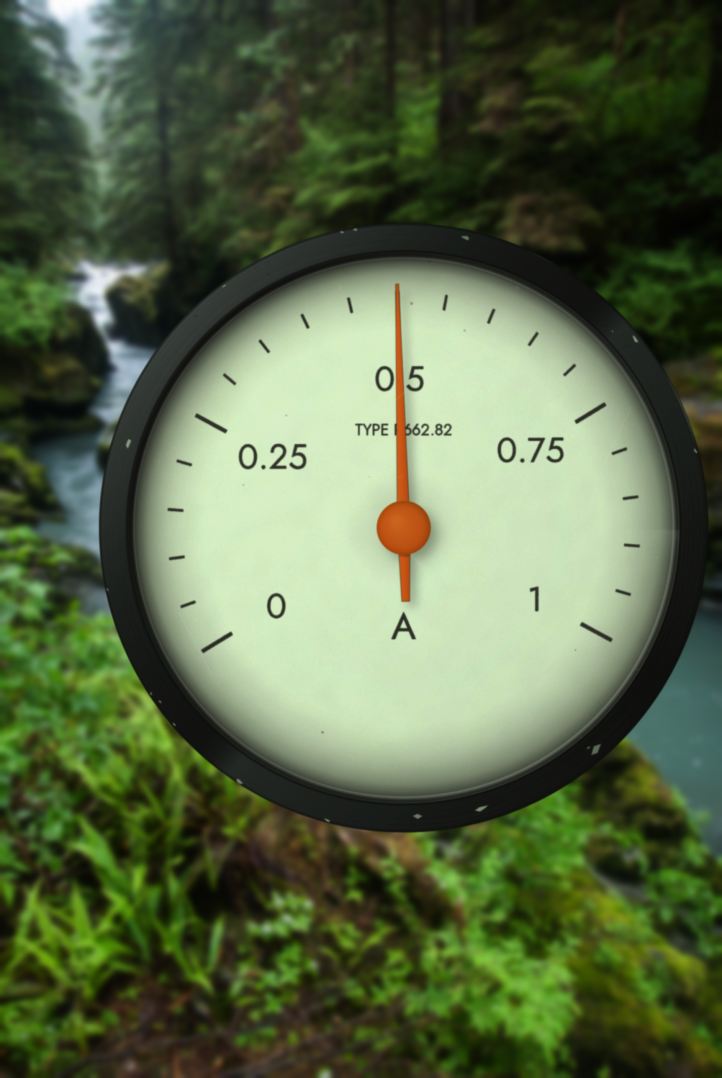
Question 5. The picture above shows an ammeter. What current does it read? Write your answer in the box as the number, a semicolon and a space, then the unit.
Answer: 0.5; A
